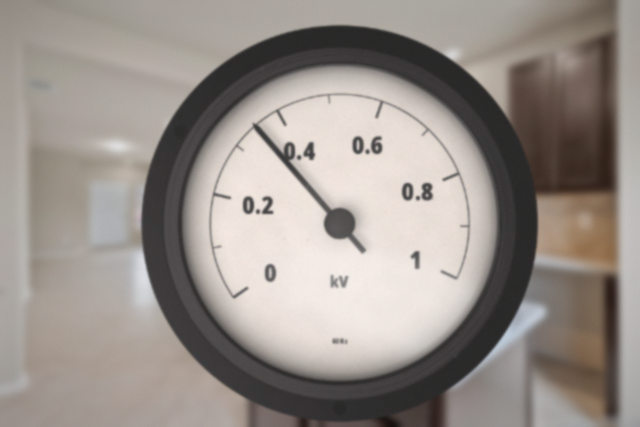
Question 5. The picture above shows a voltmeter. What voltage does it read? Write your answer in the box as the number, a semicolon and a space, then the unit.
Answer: 0.35; kV
